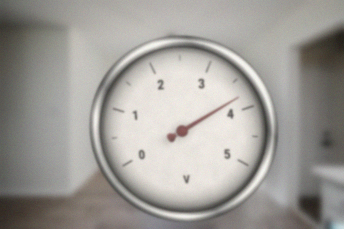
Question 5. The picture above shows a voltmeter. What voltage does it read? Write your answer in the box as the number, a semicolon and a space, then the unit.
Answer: 3.75; V
